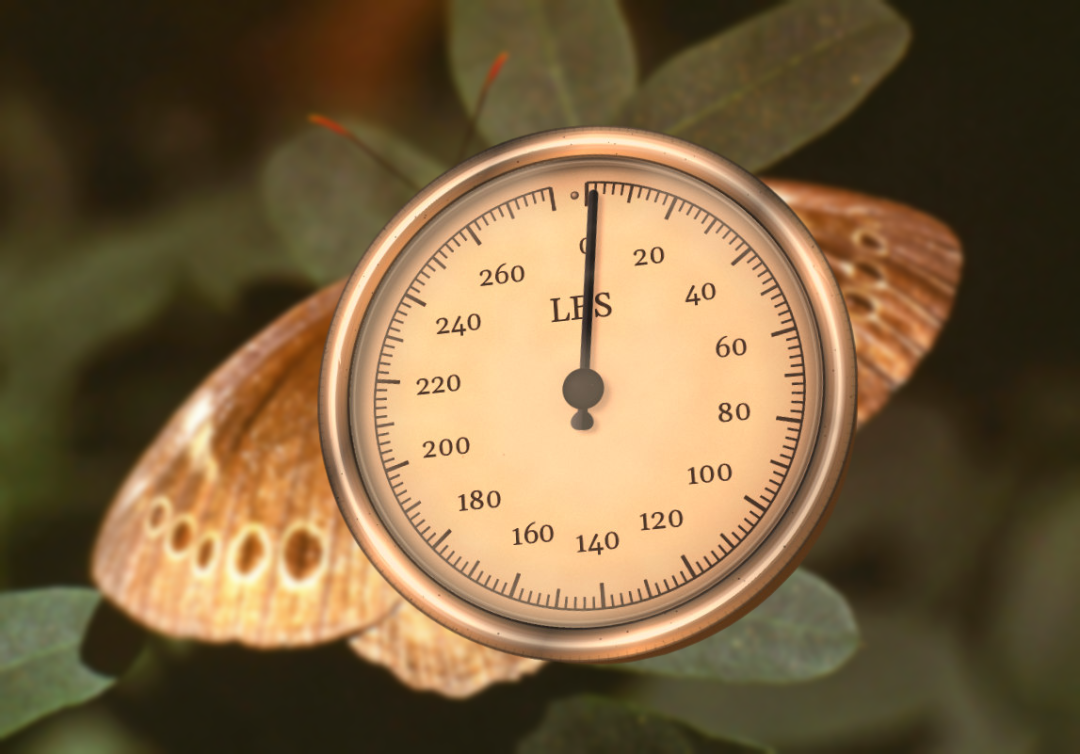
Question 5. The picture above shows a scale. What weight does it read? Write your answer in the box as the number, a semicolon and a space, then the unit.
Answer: 2; lb
